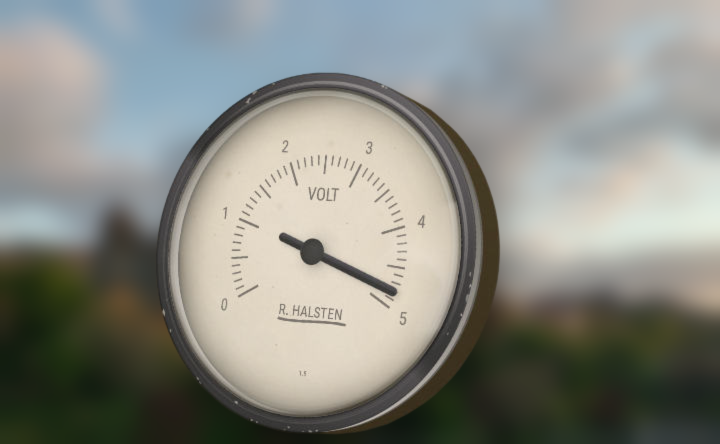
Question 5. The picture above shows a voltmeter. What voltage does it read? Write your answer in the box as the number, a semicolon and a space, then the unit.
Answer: 4.8; V
